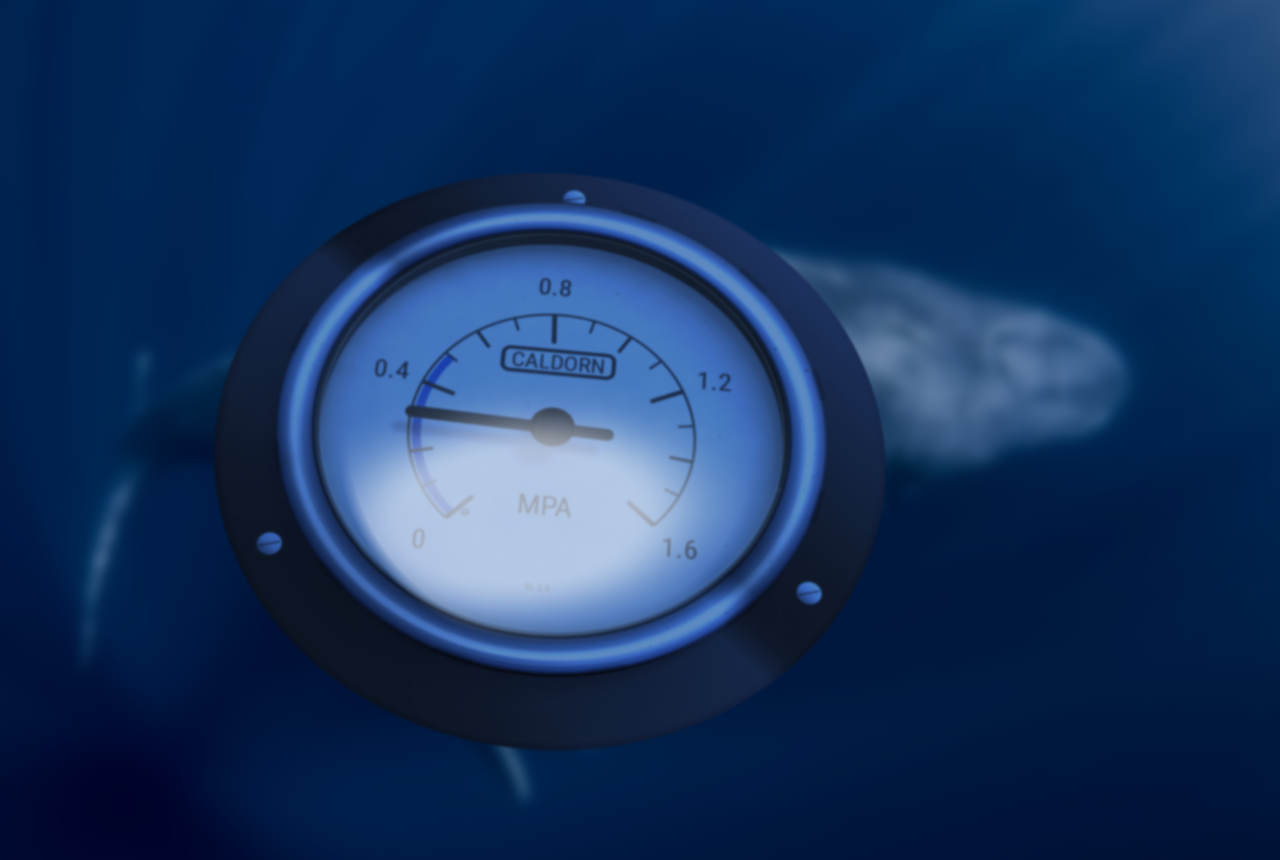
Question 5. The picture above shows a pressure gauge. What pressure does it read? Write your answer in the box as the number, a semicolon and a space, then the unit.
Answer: 0.3; MPa
